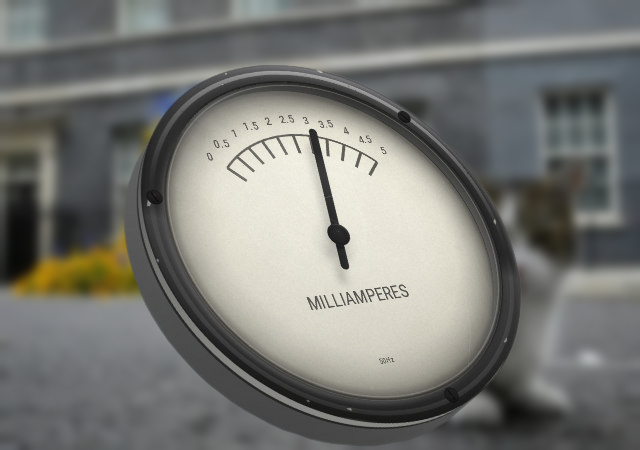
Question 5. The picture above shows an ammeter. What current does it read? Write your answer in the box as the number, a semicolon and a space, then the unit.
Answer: 3; mA
